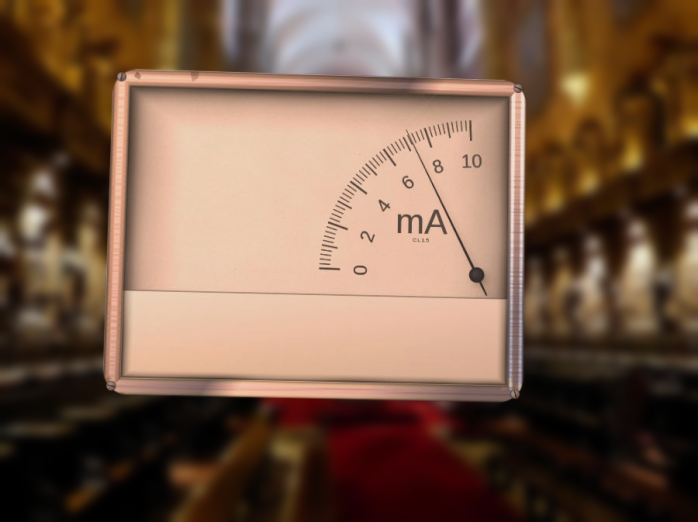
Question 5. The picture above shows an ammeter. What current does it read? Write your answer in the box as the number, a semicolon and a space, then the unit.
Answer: 7.2; mA
